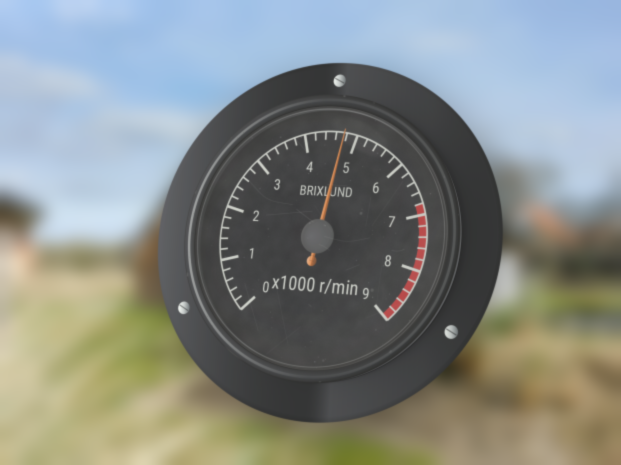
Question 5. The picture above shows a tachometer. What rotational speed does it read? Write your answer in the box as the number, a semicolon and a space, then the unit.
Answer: 4800; rpm
